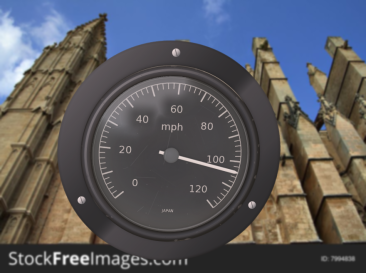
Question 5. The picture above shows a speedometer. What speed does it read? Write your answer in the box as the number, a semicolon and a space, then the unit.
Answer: 104; mph
